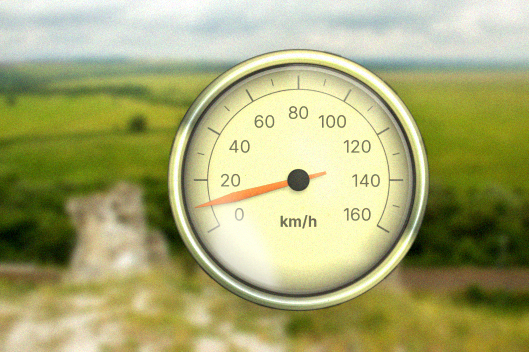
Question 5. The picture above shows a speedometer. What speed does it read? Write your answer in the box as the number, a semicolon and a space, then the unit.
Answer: 10; km/h
